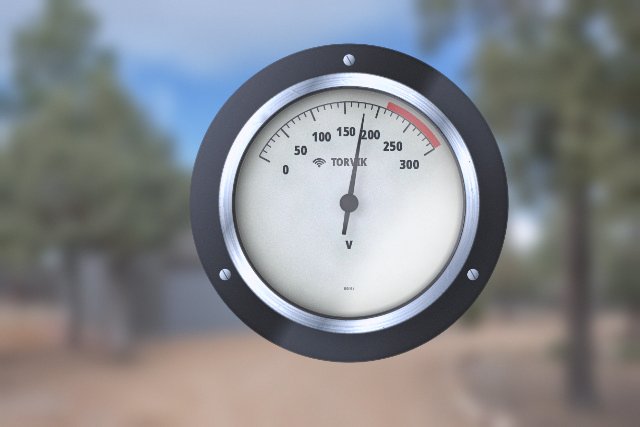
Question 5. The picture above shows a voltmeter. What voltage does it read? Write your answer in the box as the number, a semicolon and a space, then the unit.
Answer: 180; V
